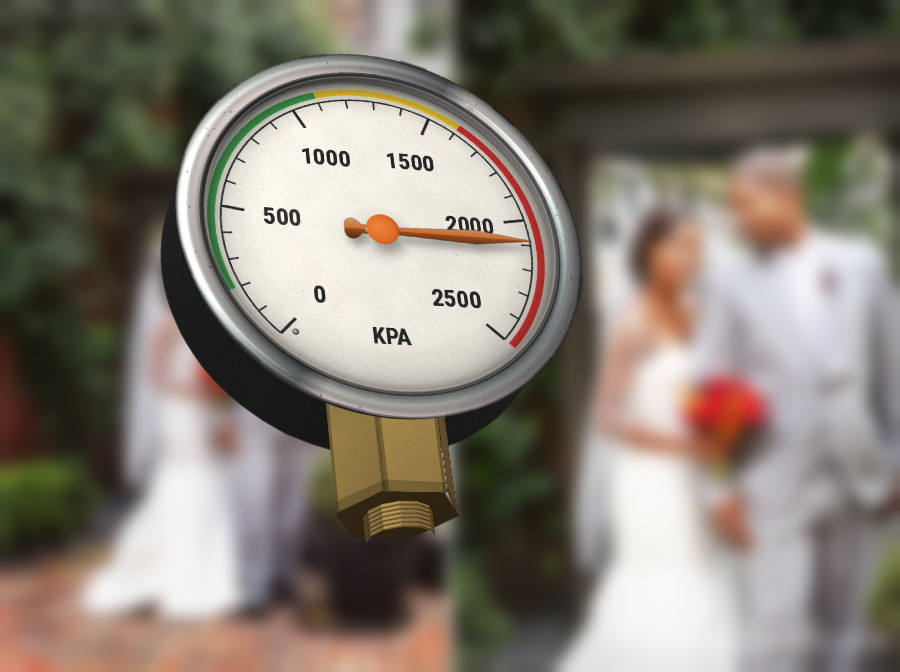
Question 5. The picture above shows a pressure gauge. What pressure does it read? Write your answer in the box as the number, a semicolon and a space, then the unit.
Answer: 2100; kPa
